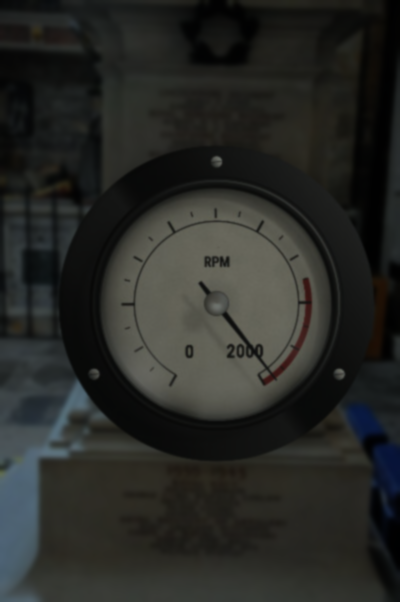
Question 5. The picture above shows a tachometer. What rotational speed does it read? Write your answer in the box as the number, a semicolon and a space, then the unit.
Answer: 1950; rpm
